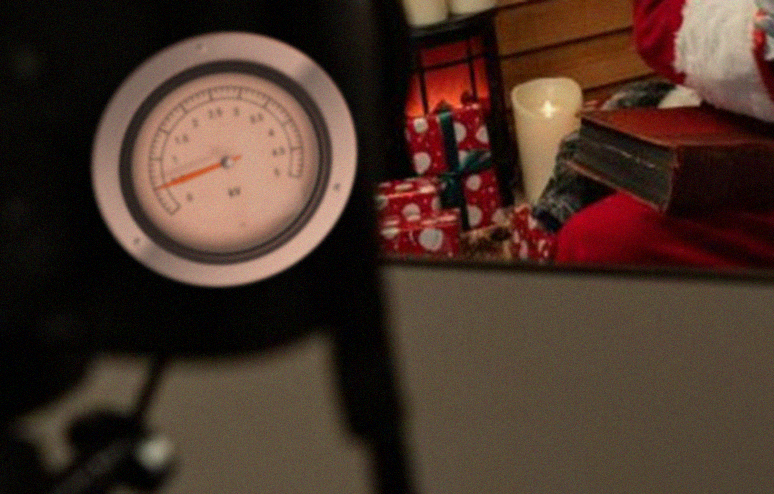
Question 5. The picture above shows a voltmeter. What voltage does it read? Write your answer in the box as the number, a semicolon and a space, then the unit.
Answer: 0.5; kV
